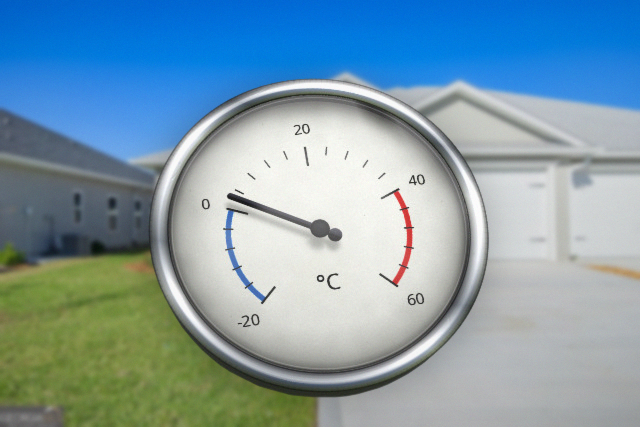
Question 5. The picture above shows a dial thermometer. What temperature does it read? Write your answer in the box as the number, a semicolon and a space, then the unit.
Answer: 2; °C
